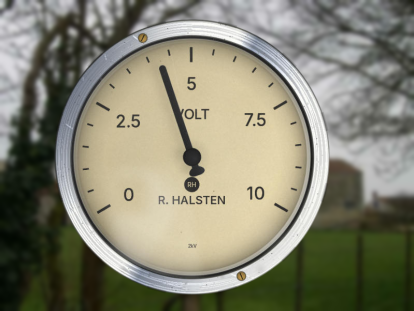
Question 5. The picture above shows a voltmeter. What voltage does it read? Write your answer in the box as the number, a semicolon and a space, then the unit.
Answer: 4.25; V
